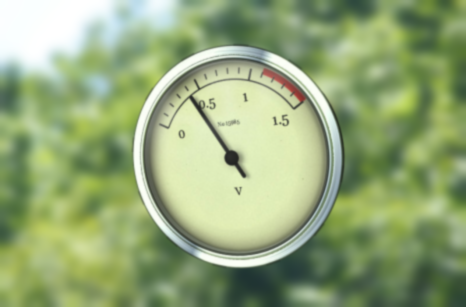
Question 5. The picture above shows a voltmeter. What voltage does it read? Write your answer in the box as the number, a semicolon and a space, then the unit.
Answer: 0.4; V
